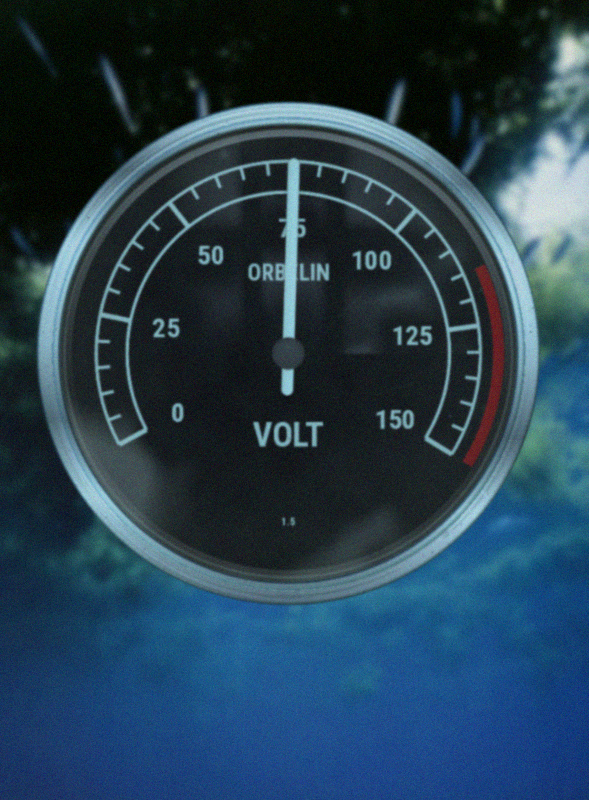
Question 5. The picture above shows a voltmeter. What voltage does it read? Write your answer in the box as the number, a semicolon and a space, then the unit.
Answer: 75; V
